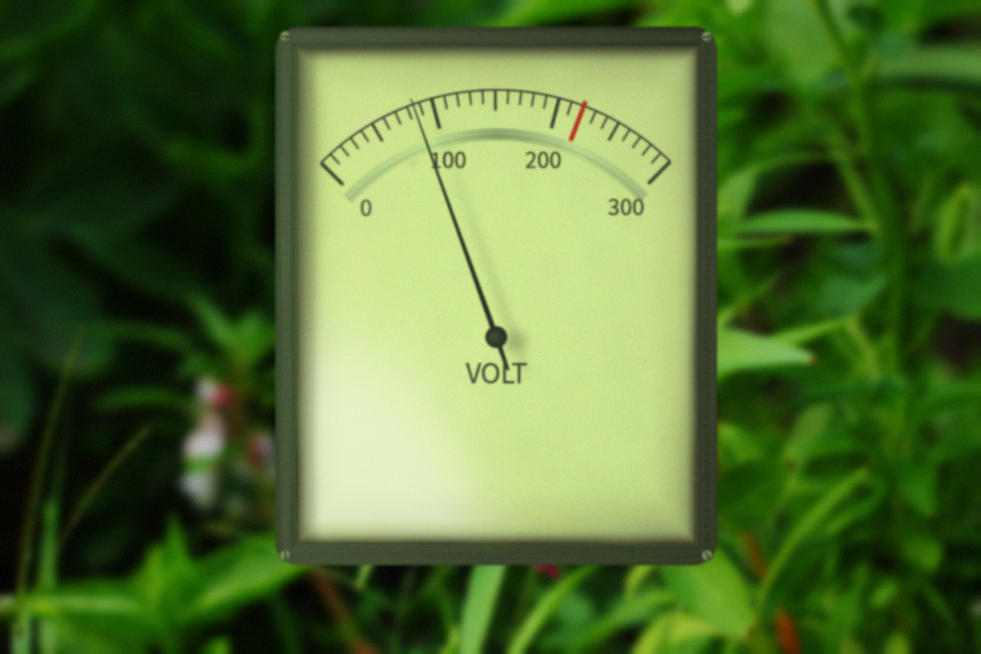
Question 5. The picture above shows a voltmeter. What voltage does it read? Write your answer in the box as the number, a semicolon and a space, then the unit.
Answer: 85; V
